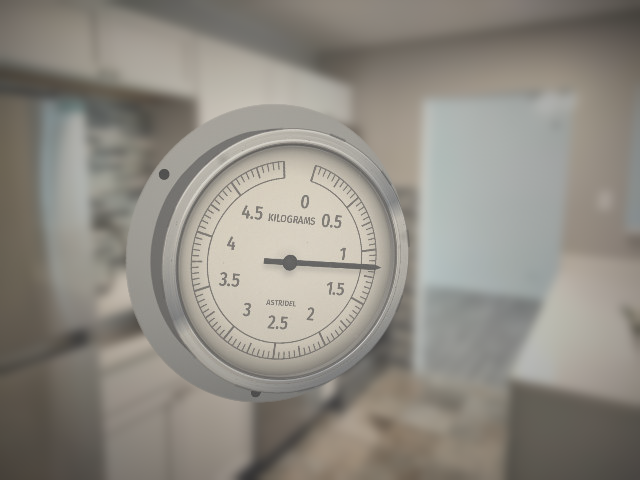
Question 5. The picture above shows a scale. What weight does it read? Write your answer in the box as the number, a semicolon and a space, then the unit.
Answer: 1.15; kg
